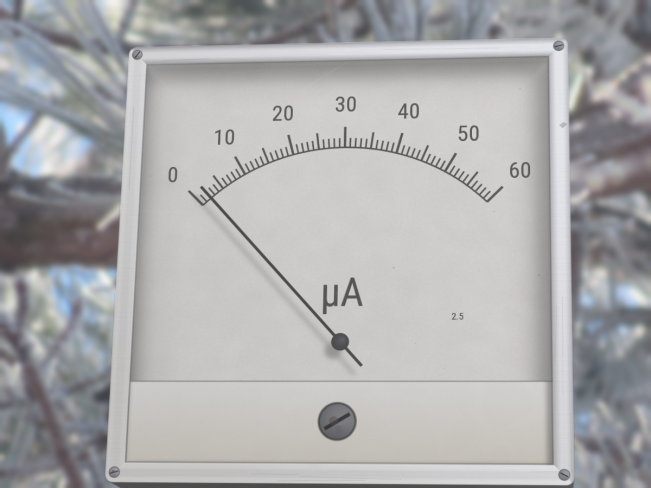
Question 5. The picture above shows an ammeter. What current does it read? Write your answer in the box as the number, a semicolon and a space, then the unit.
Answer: 2; µA
